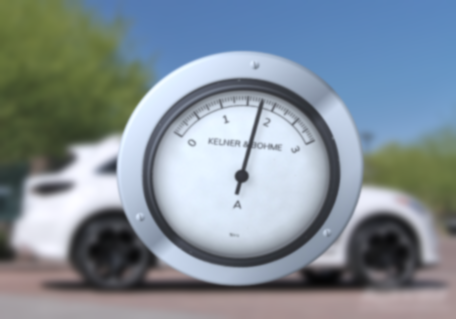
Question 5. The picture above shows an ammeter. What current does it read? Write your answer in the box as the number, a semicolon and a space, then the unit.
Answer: 1.75; A
